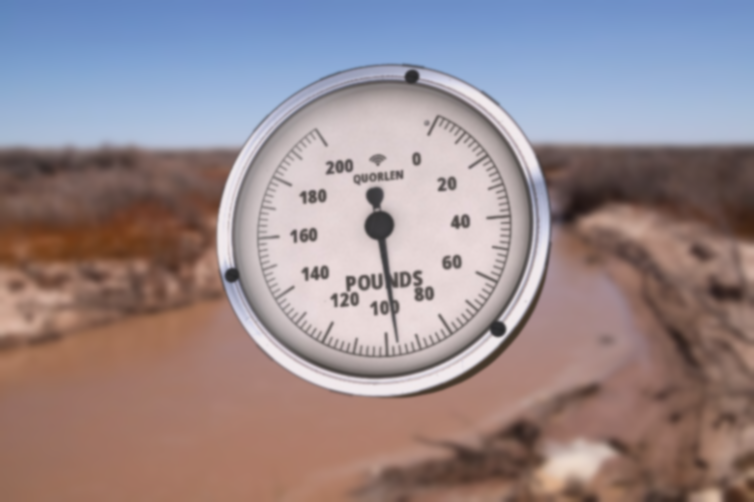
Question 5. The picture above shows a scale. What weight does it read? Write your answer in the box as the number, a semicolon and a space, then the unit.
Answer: 96; lb
